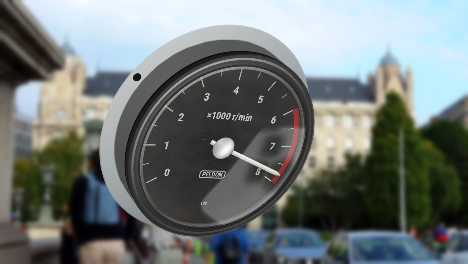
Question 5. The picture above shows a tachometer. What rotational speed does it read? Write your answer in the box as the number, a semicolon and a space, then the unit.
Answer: 7750; rpm
